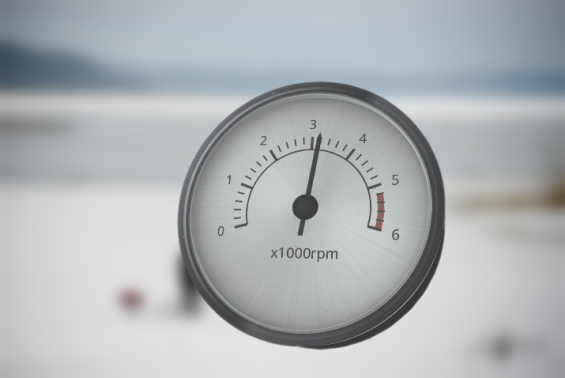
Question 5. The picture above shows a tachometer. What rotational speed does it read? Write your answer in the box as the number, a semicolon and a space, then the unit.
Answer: 3200; rpm
